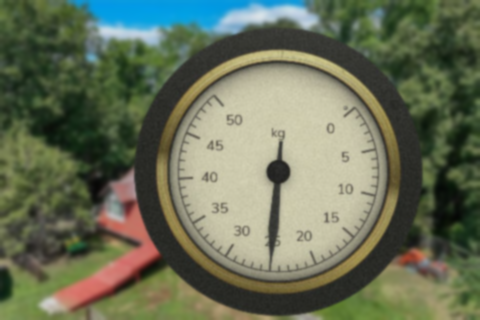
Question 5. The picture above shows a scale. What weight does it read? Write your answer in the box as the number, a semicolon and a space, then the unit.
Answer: 25; kg
